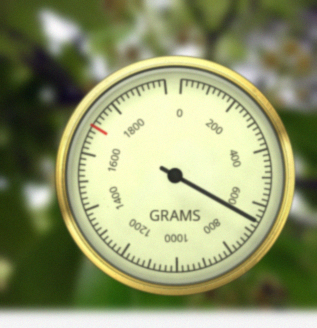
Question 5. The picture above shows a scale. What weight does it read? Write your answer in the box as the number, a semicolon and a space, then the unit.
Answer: 660; g
